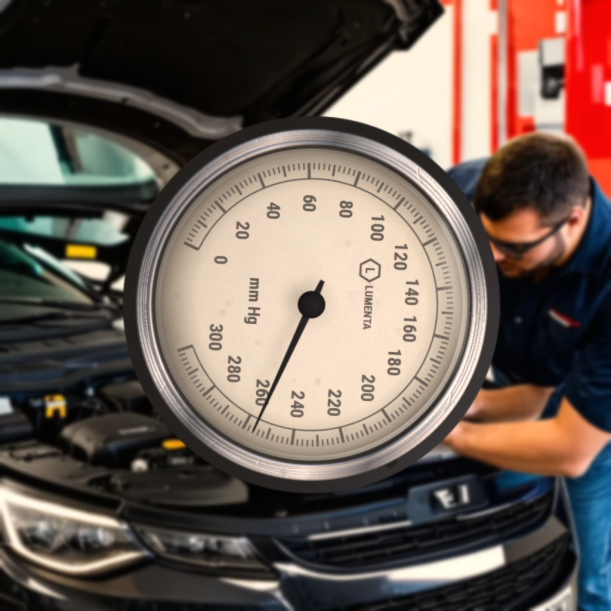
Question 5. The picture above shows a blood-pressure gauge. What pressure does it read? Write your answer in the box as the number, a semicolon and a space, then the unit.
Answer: 256; mmHg
